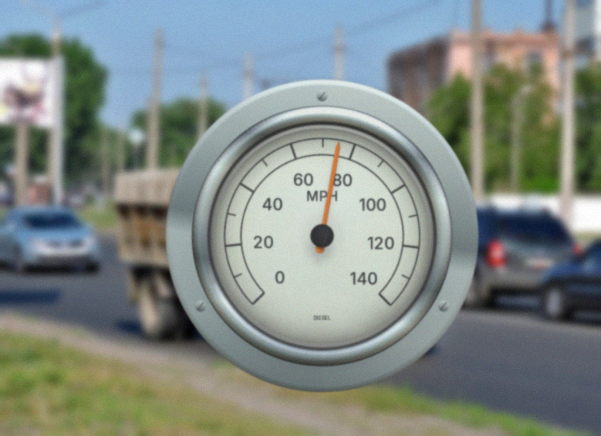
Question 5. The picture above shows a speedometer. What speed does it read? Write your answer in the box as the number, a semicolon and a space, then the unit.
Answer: 75; mph
